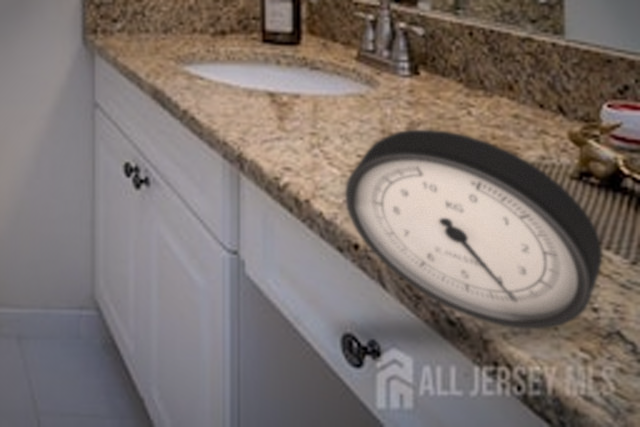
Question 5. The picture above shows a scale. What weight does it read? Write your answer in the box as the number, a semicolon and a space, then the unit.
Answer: 4; kg
